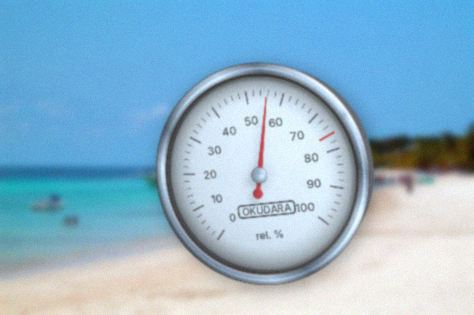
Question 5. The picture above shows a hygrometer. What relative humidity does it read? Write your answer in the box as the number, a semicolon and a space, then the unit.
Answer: 56; %
